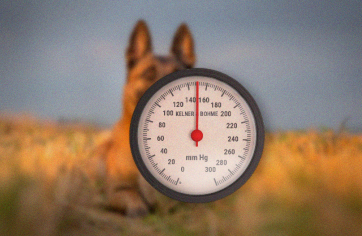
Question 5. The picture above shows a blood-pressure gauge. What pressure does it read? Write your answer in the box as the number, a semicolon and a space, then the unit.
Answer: 150; mmHg
